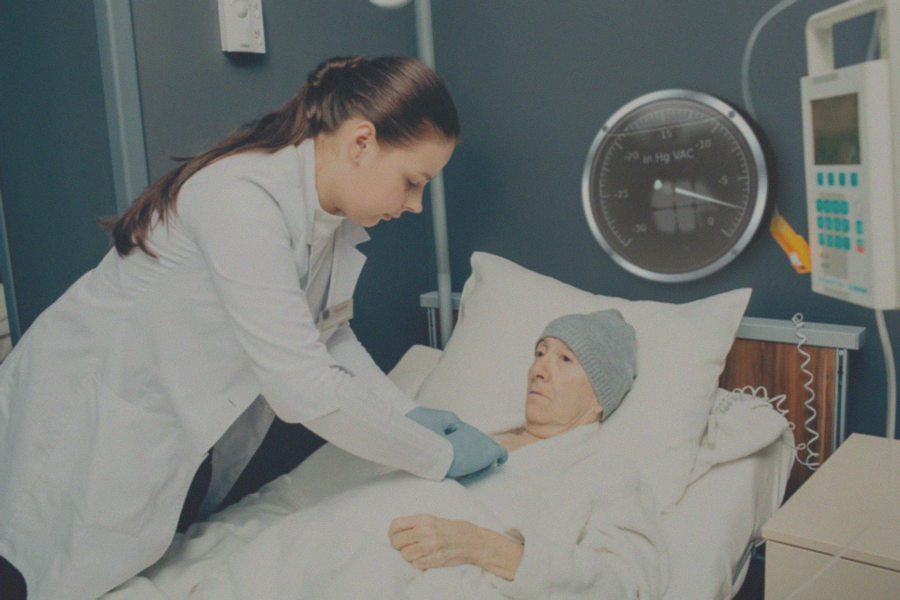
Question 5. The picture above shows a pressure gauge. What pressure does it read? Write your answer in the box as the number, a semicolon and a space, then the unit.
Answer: -2.5; inHg
